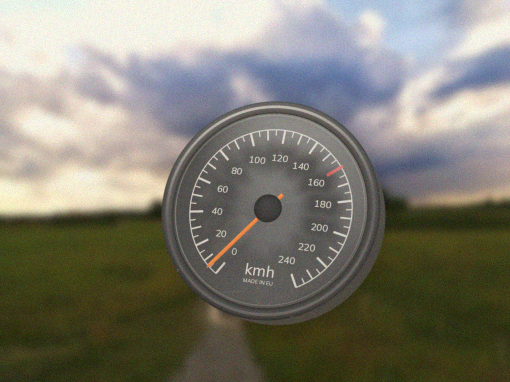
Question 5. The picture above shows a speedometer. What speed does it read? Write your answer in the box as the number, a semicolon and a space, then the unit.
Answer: 5; km/h
